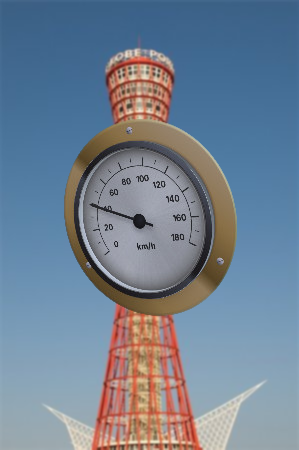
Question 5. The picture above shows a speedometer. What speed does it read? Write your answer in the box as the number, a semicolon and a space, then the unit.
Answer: 40; km/h
